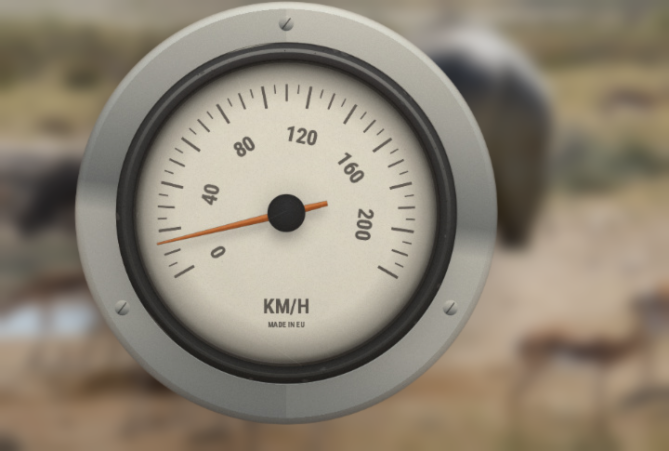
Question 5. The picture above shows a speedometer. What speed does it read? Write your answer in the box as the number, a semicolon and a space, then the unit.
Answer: 15; km/h
